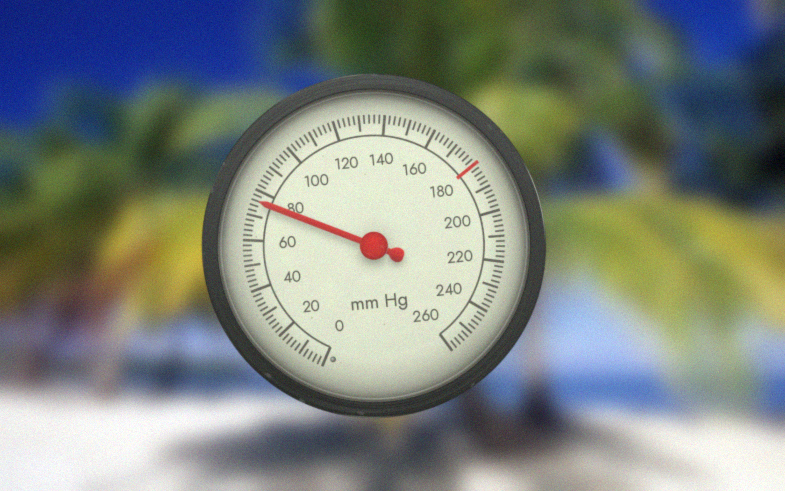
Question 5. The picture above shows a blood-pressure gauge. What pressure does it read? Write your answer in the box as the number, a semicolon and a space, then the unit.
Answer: 76; mmHg
